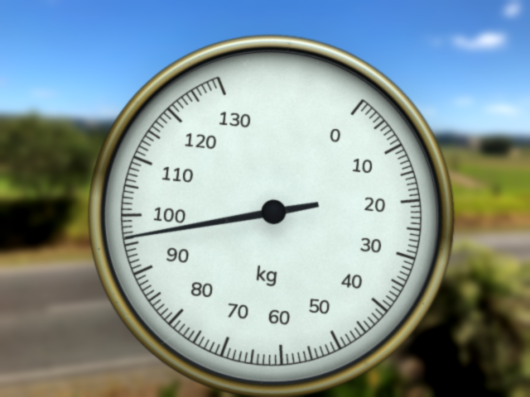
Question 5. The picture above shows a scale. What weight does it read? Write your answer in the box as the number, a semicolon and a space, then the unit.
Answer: 96; kg
